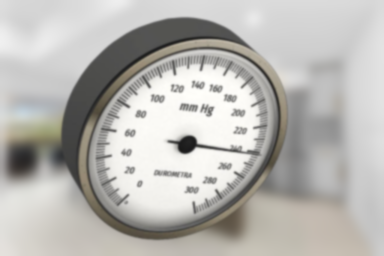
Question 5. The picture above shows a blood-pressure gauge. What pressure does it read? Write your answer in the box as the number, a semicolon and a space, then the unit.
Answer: 240; mmHg
